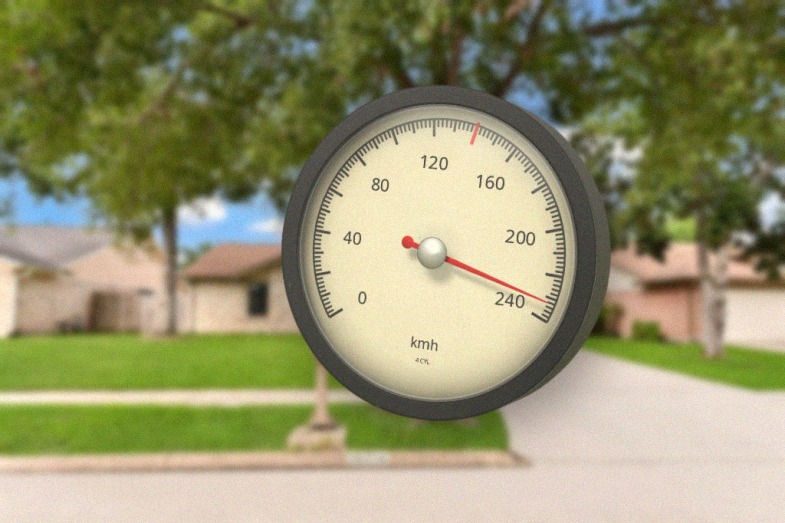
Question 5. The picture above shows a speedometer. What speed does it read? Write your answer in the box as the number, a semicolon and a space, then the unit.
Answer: 232; km/h
